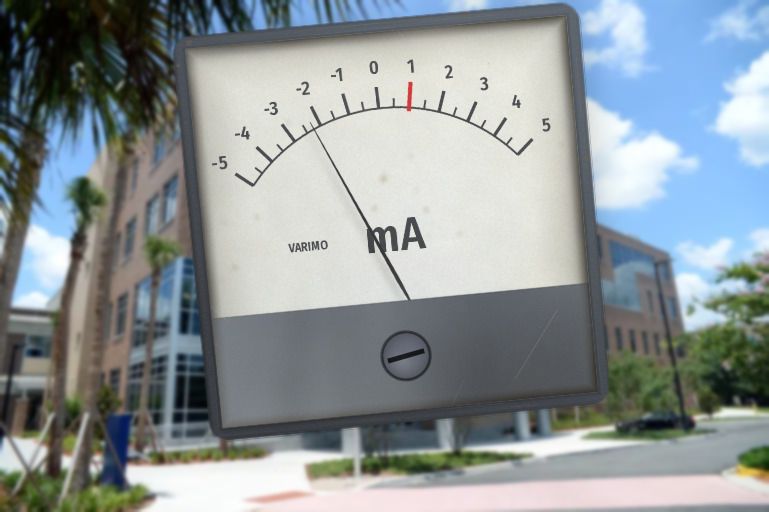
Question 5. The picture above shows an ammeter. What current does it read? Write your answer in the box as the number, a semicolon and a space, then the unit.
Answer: -2.25; mA
